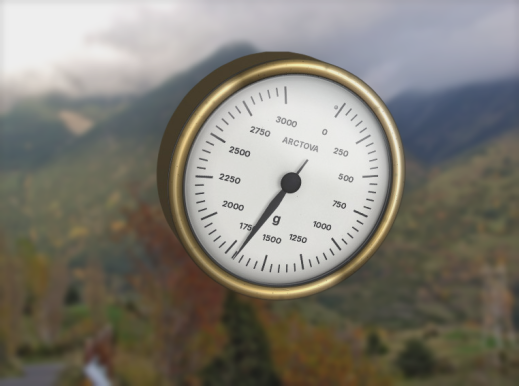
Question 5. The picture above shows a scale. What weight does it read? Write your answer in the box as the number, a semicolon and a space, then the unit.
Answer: 1700; g
